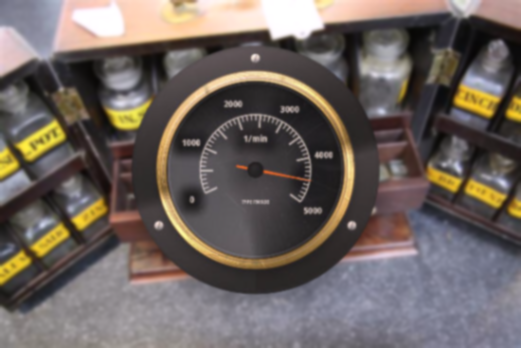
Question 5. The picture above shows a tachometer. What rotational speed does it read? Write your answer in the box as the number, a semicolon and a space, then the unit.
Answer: 4500; rpm
